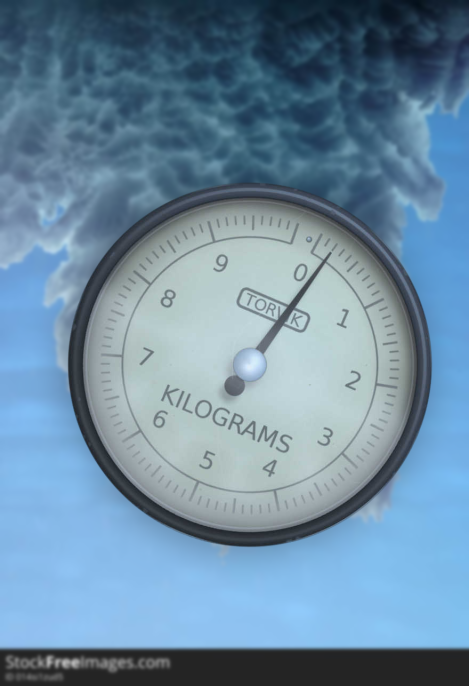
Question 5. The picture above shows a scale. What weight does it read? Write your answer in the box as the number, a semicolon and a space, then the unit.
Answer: 0.2; kg
